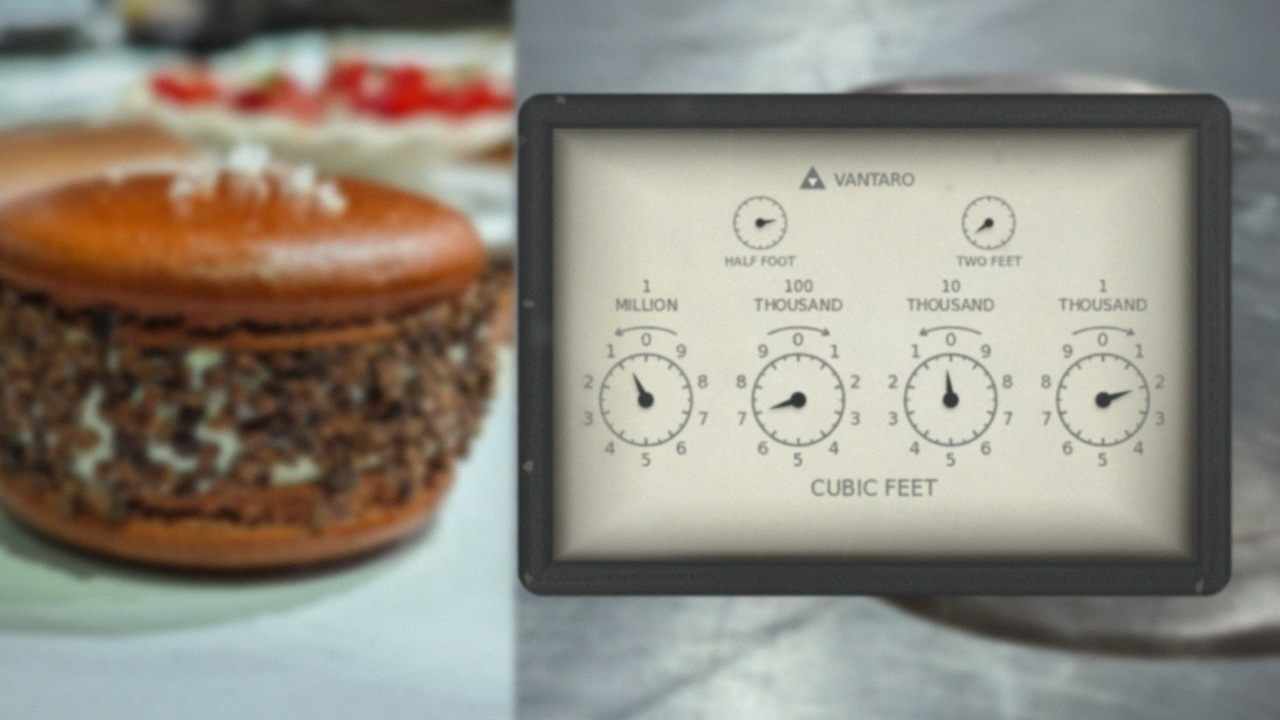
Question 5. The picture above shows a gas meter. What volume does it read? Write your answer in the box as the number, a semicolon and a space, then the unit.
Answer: 70200; ft³
